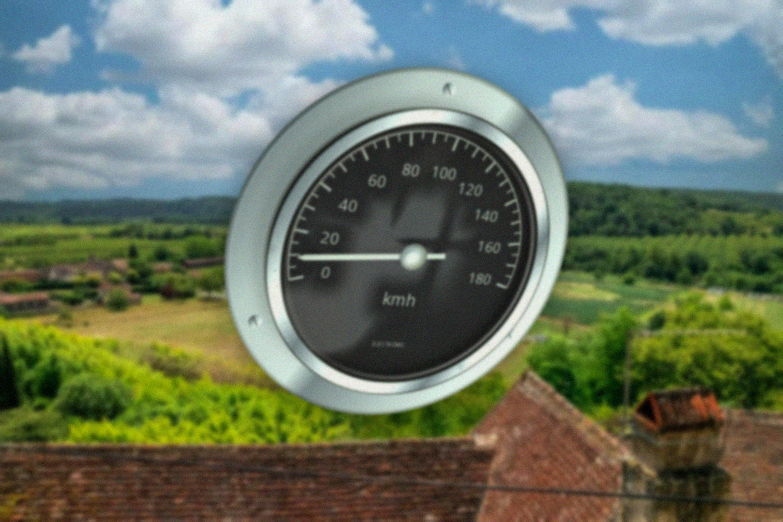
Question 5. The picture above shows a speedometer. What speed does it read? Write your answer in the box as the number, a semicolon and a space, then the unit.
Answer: 10; km/h
